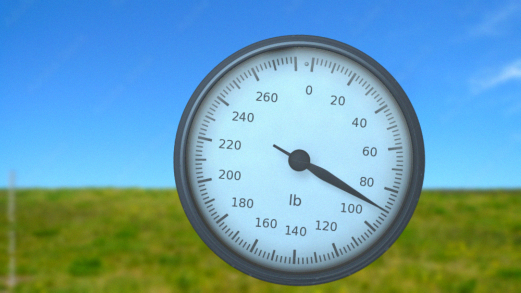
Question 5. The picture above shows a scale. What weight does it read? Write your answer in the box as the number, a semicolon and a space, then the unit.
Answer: 90; lb
